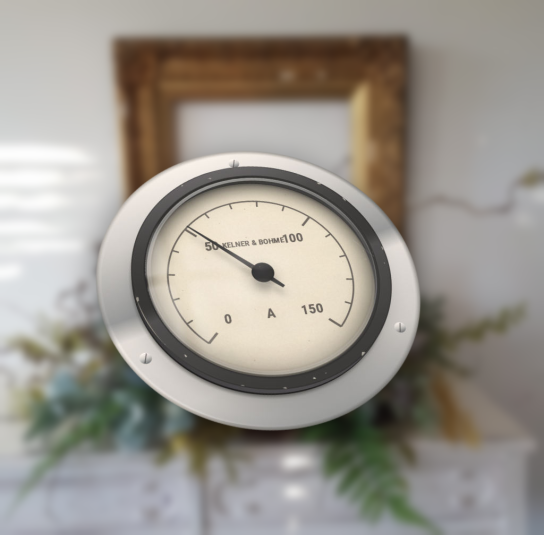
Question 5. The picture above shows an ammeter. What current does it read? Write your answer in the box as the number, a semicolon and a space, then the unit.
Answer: 50; A
